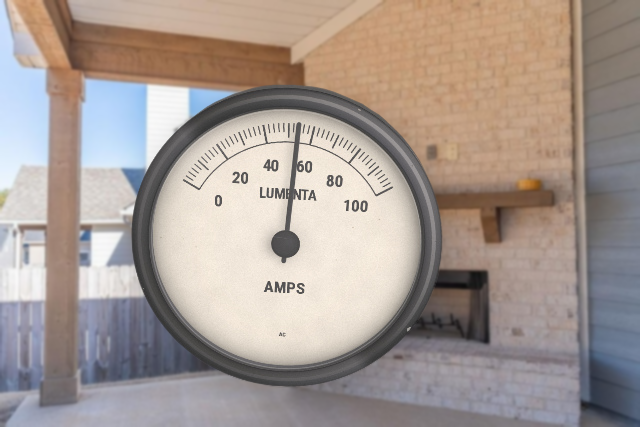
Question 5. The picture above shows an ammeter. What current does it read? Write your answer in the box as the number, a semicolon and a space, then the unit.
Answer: 54; A
